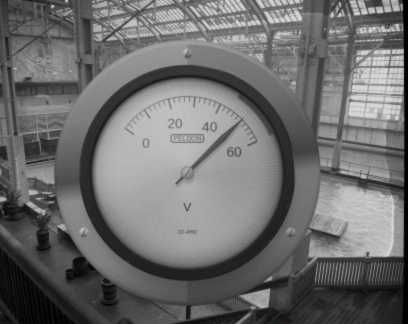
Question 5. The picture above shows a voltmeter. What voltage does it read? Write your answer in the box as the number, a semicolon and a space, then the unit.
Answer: 50; V
